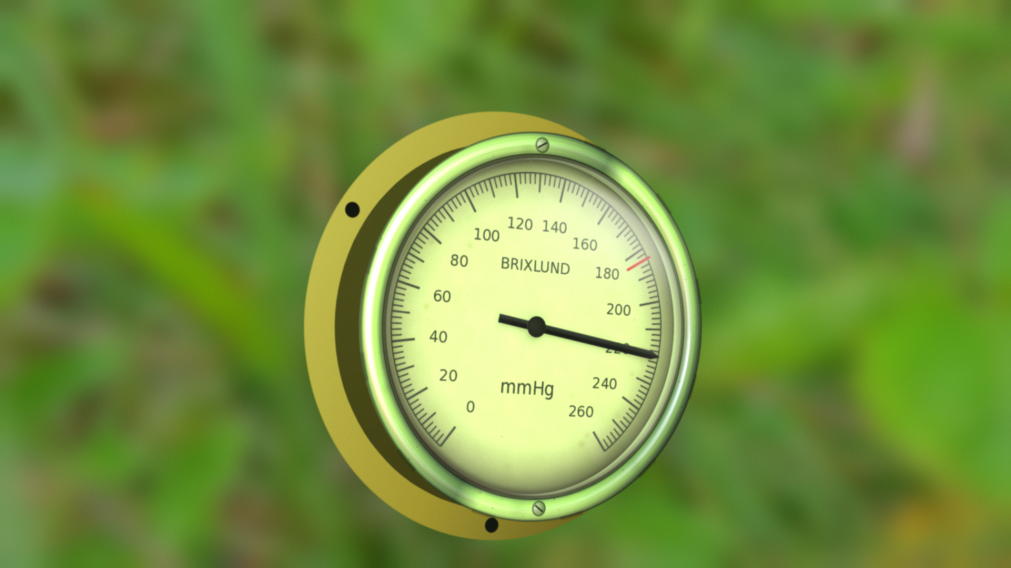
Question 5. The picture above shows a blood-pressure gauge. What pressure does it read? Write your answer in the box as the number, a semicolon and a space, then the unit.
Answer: 220; mmHg
